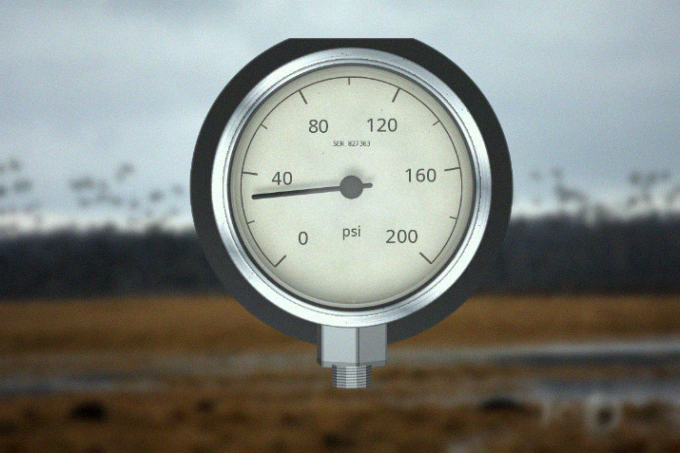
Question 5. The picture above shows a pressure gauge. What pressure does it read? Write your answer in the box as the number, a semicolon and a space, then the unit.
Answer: 30; psi
